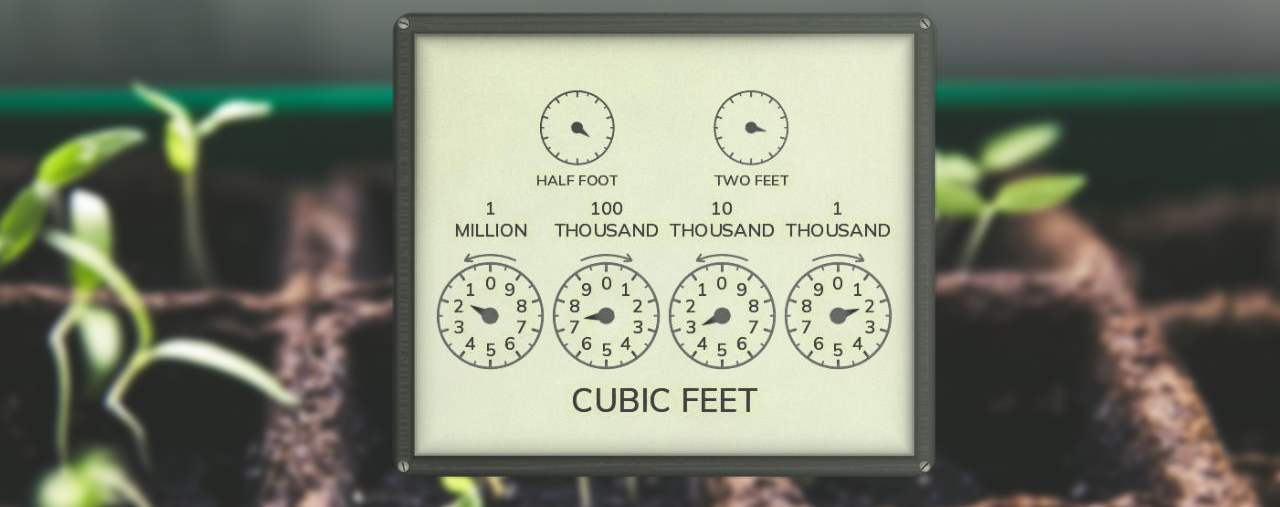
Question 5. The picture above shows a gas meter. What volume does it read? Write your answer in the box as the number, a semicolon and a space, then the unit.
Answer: 173200; ft³
